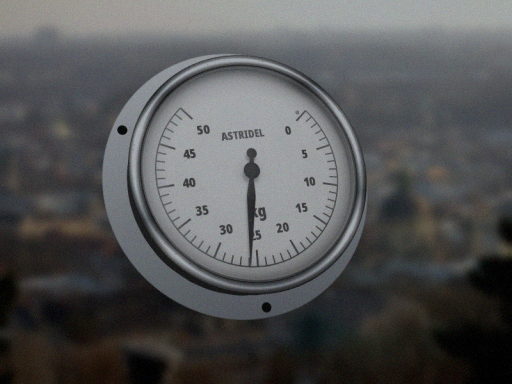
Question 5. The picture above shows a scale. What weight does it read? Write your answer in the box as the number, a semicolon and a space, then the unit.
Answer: 26; kg
